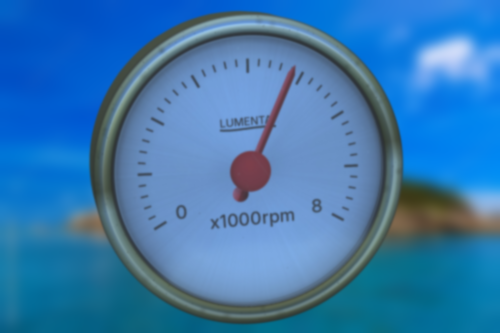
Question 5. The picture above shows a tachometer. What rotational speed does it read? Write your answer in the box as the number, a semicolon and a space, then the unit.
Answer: 4800; rpm
